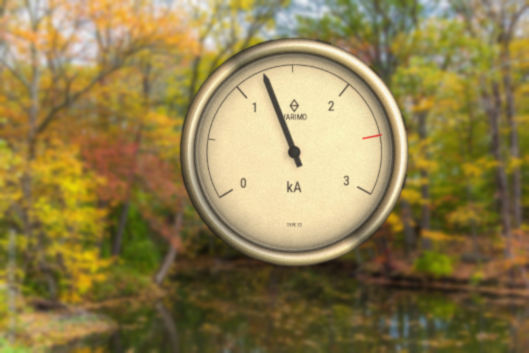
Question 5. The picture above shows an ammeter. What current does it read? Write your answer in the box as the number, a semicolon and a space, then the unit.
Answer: 1.25; kA
